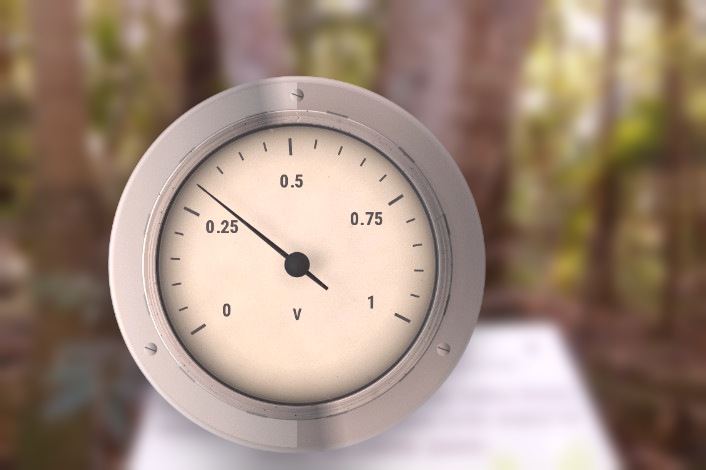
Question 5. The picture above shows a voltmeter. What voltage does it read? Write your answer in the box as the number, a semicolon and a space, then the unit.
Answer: 0.3; V
